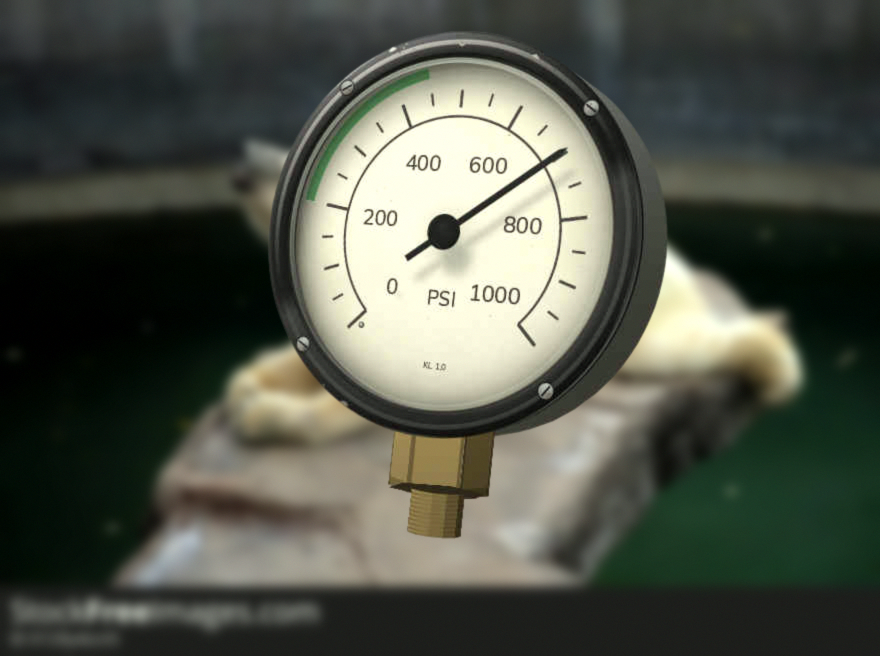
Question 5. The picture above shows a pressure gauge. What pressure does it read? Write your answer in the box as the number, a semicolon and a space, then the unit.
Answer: 700; psi
